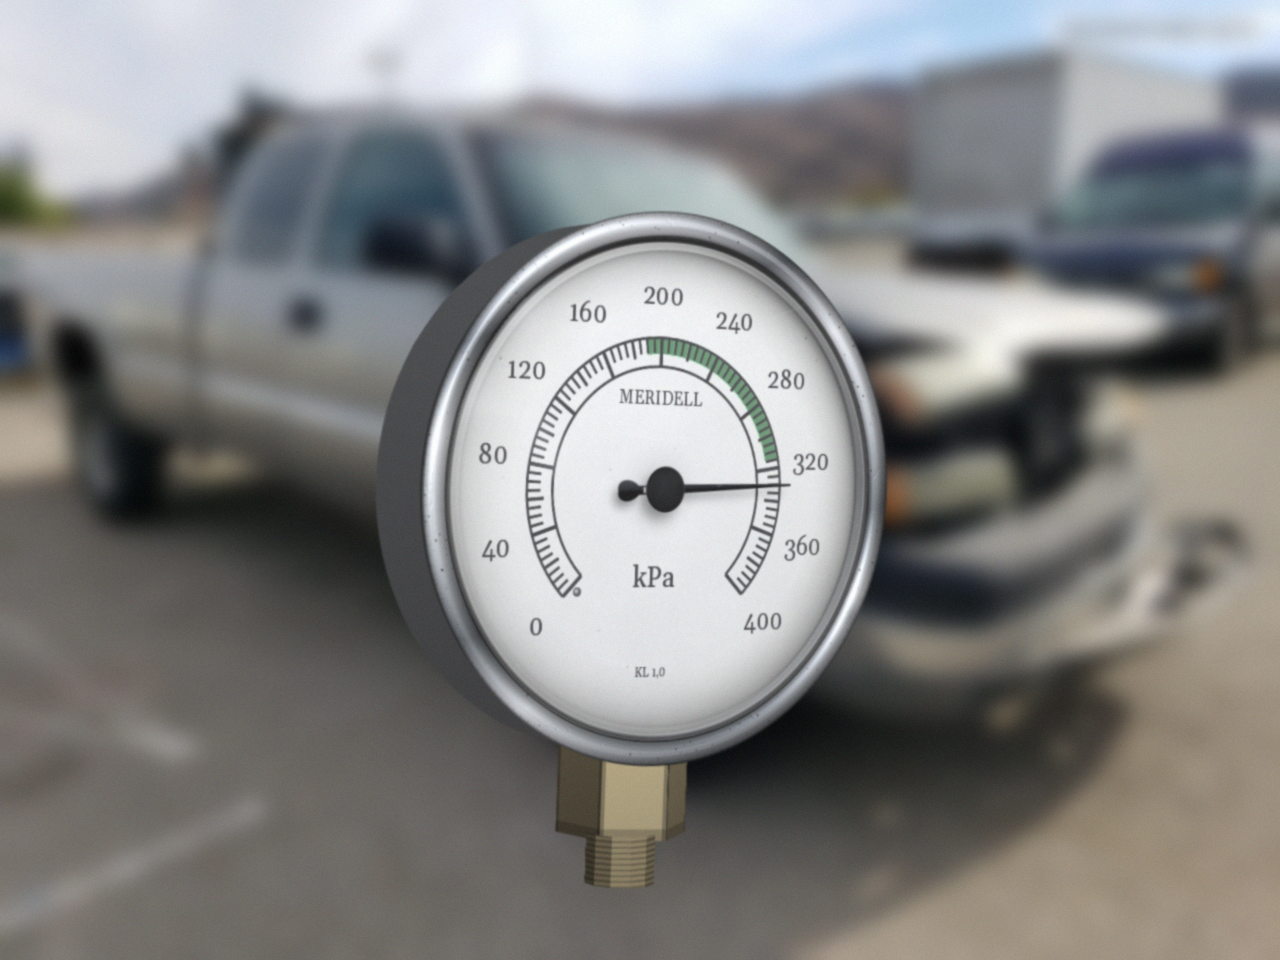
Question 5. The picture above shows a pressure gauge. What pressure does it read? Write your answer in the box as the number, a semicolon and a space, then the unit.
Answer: 330; kPa
